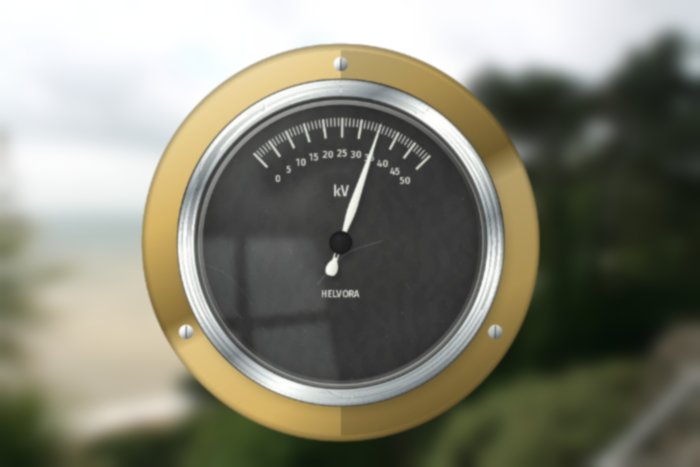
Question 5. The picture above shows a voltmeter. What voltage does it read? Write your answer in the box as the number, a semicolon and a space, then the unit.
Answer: 35; kV
